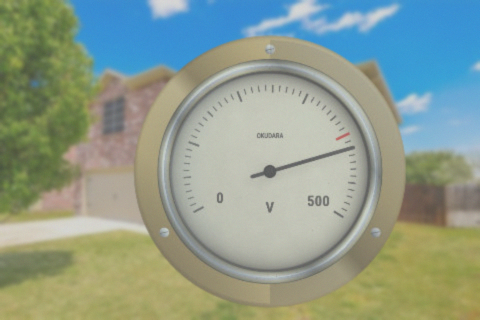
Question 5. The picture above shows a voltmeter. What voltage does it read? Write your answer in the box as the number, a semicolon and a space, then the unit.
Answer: 400; V
